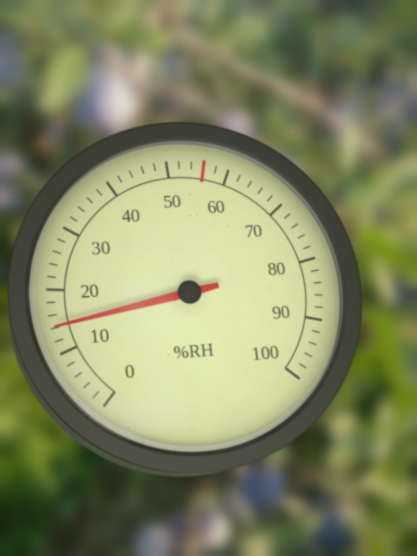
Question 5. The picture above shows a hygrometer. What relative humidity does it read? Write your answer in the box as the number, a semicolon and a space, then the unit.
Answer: 14; %
